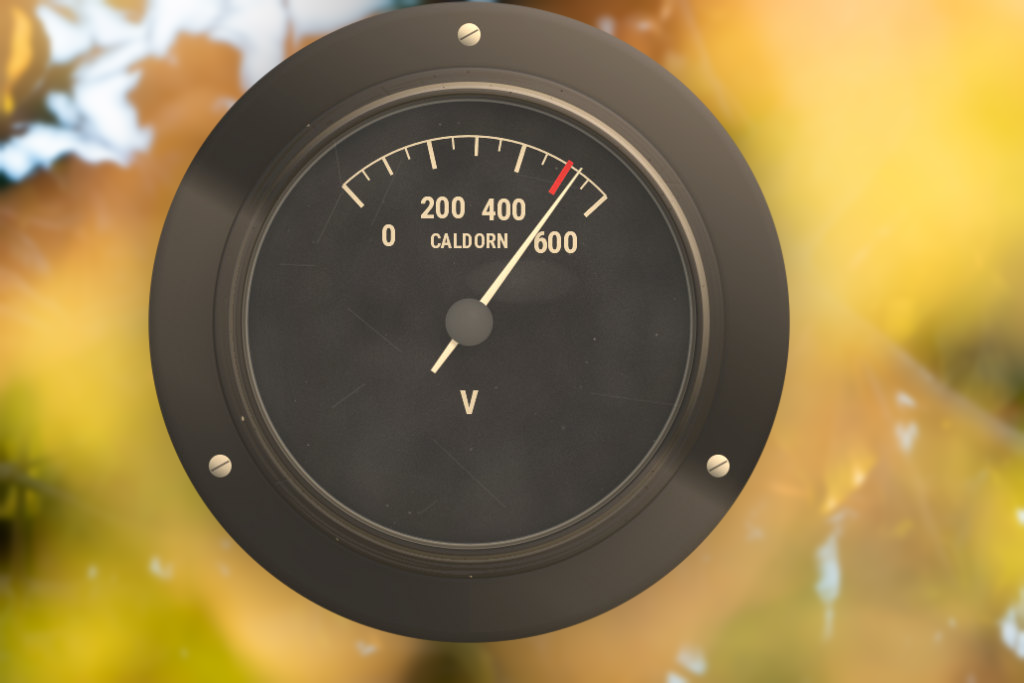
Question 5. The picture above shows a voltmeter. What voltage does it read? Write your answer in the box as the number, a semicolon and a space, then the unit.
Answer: 525; V
